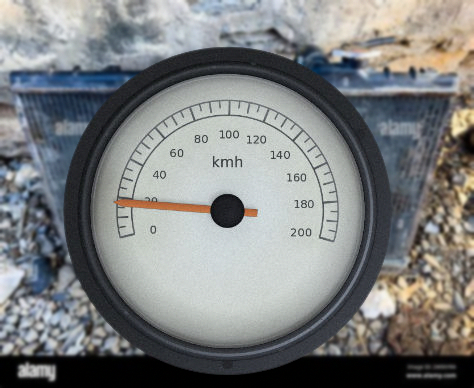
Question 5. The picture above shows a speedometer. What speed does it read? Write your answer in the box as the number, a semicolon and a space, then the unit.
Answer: 17.5; km/h
